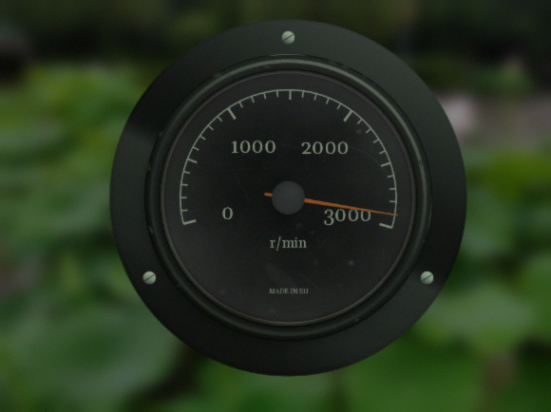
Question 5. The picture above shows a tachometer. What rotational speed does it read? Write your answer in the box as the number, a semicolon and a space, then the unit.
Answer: 2900; rpm
